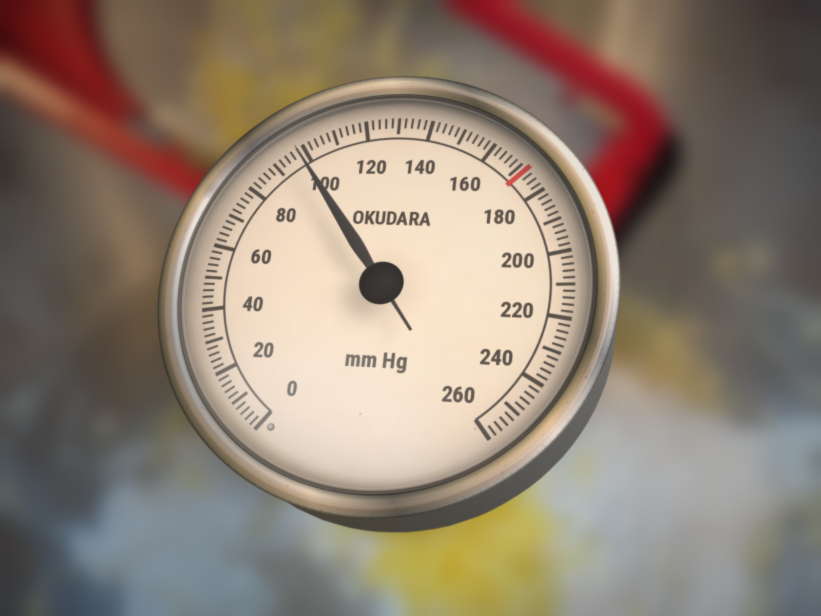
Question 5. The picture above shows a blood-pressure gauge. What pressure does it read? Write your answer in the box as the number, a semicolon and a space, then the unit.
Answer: 98; mmHg
